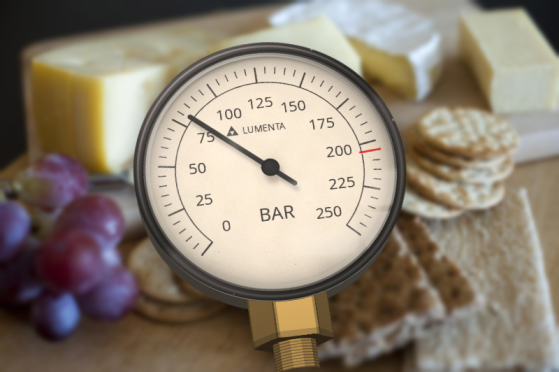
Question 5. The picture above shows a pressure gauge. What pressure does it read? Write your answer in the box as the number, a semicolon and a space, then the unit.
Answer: 80; bar
